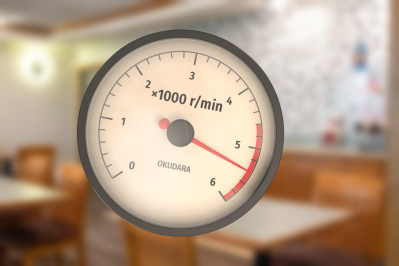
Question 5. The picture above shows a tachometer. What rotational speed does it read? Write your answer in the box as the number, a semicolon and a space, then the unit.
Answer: 5400; rpm
